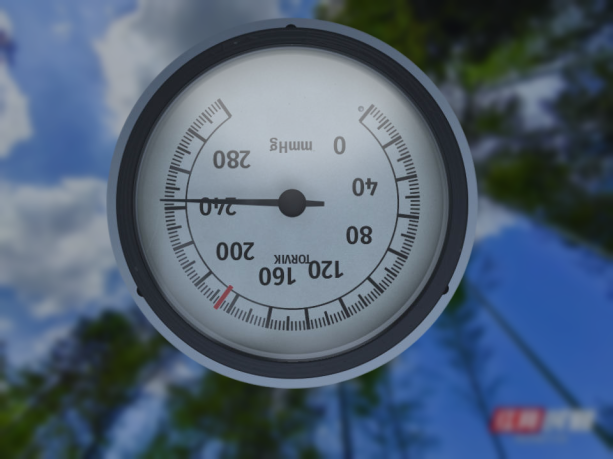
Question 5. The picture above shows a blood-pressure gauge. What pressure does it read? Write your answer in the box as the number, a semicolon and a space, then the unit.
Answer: 244; mmHg
